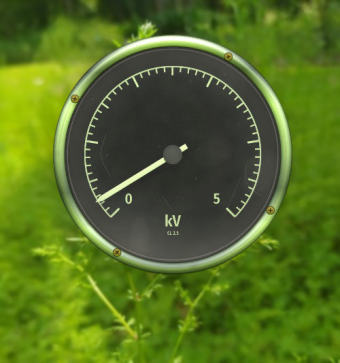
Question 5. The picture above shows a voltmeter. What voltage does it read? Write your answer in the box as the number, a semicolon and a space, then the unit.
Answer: 0.25; kV
